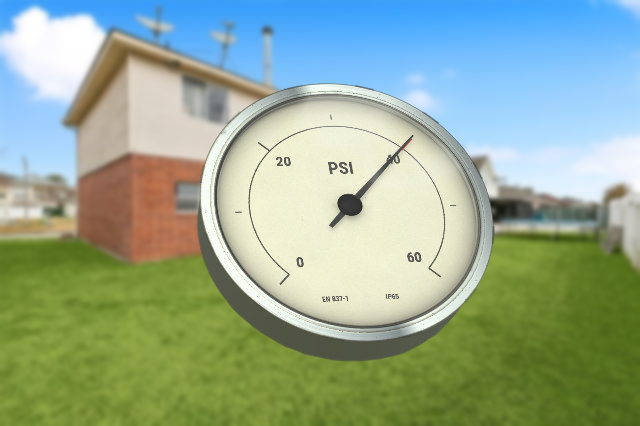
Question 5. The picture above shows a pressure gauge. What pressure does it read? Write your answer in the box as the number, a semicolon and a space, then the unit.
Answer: 40; psi
